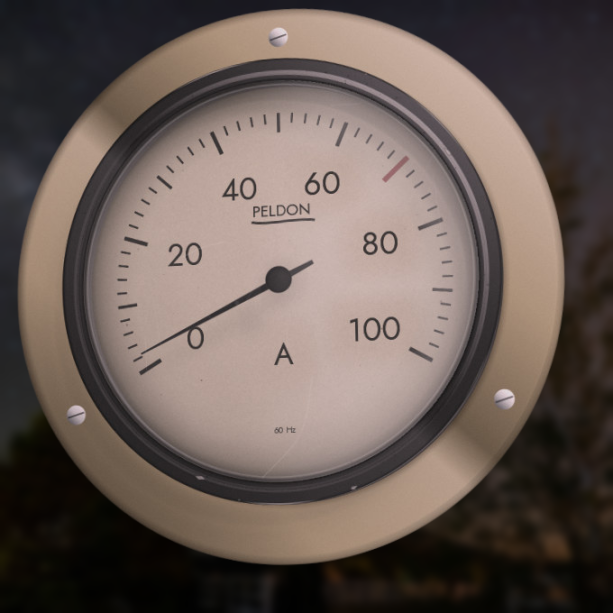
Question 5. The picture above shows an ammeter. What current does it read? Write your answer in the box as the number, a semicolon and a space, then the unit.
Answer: 2; A
